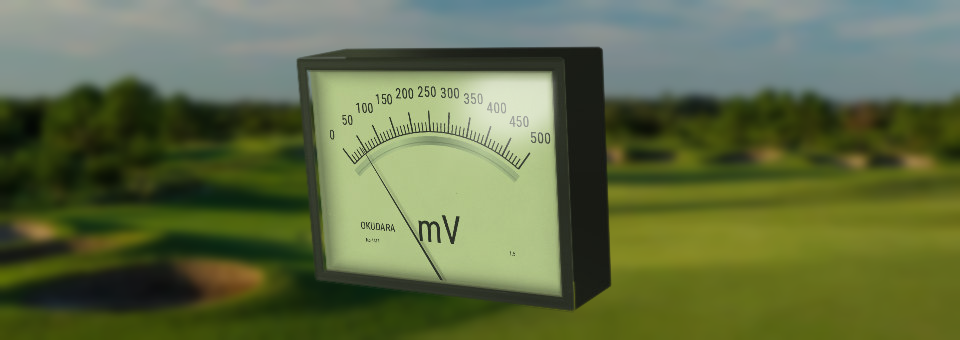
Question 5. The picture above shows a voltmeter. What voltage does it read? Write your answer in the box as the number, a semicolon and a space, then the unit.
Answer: 50; mV
